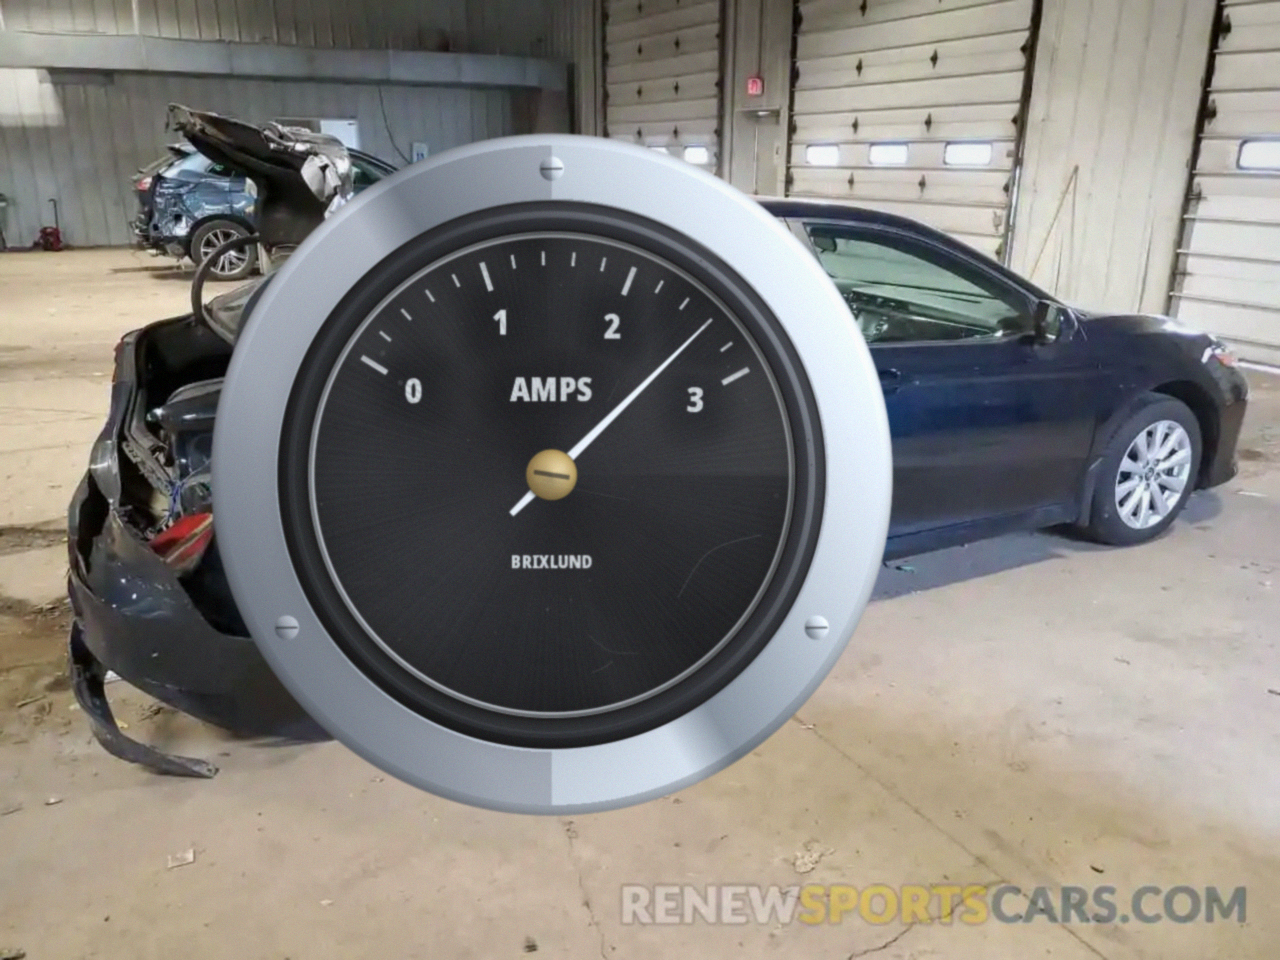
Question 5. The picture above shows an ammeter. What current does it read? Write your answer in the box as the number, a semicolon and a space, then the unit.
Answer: 2.6; A
